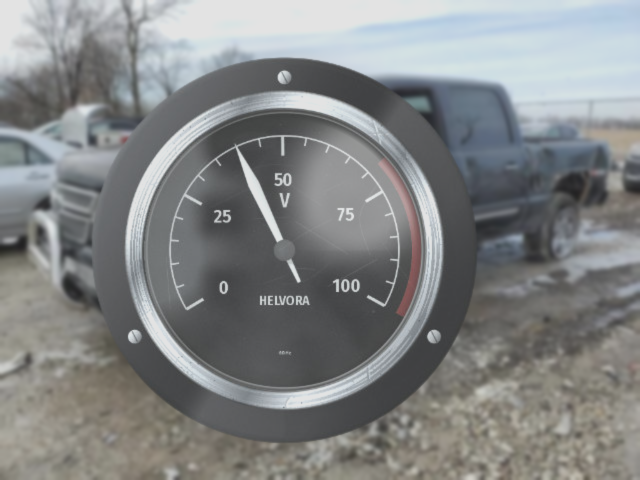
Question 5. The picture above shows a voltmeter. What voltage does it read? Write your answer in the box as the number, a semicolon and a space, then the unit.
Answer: 40; V
